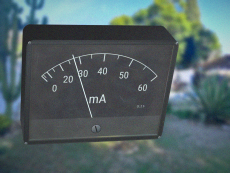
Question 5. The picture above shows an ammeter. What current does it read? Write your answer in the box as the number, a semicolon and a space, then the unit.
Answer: 27.5; mA
